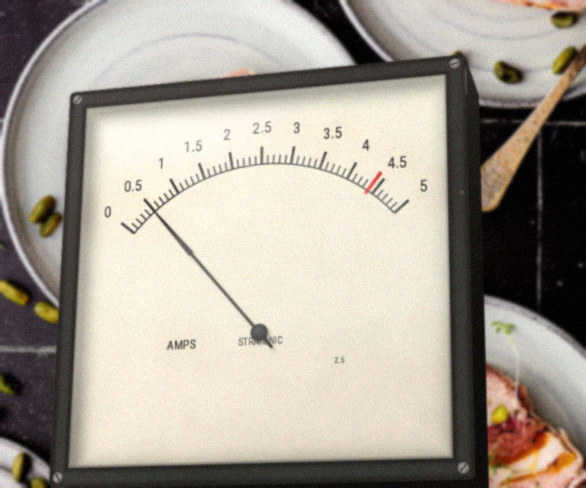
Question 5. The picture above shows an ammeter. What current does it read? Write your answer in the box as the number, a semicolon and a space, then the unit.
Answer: 0.5; A
